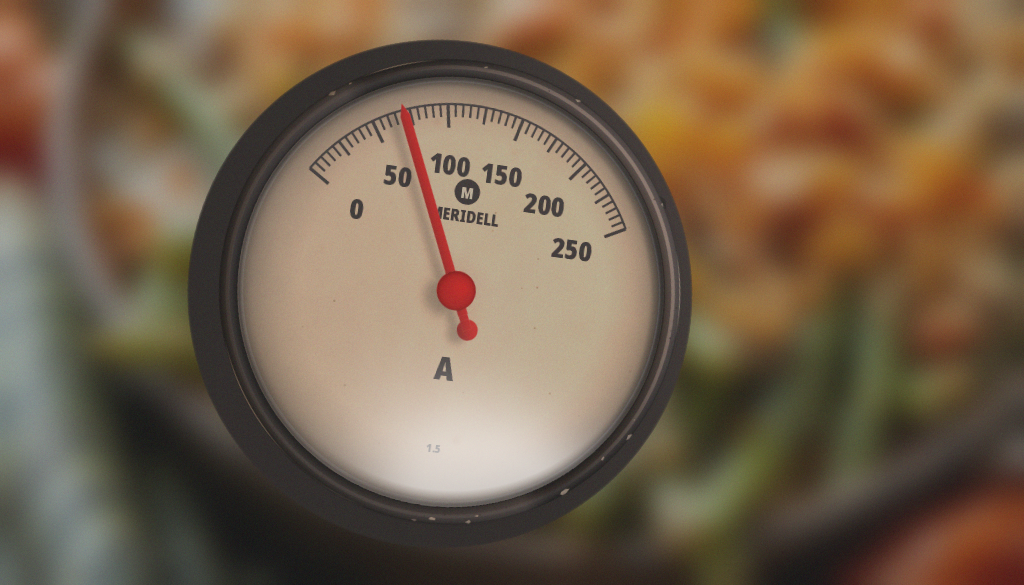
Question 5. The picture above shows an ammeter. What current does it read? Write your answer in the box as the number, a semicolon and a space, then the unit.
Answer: 70; A
